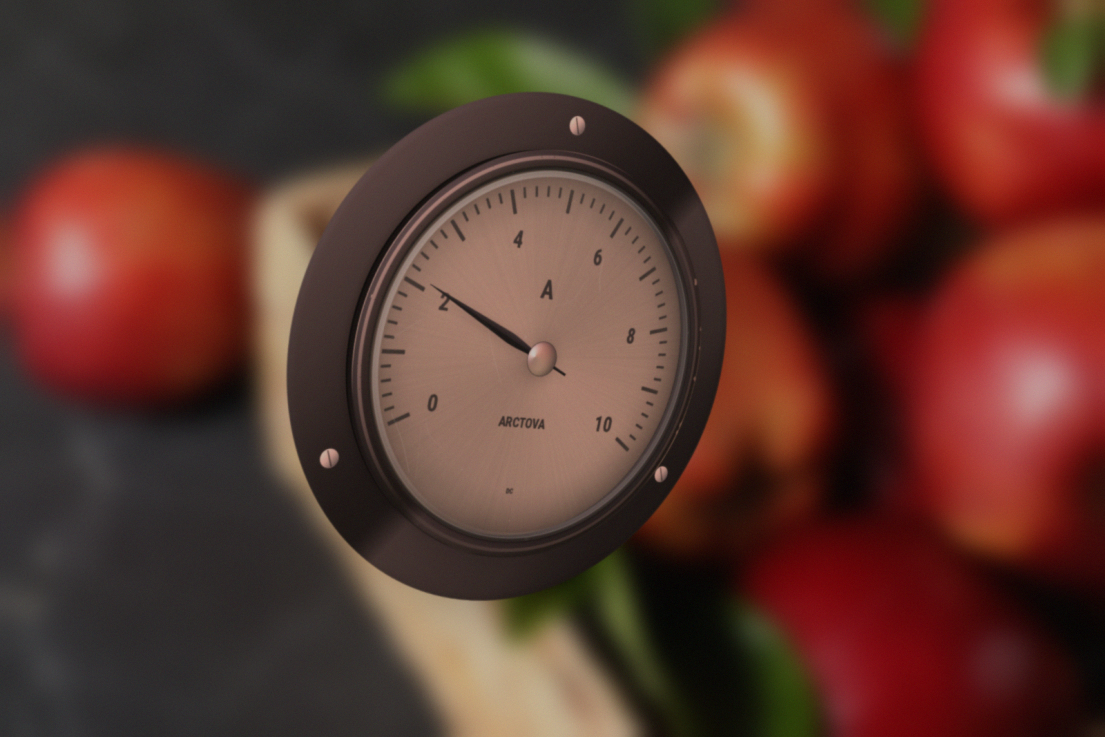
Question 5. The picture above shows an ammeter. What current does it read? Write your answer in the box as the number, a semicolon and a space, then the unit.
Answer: 2.1; A
